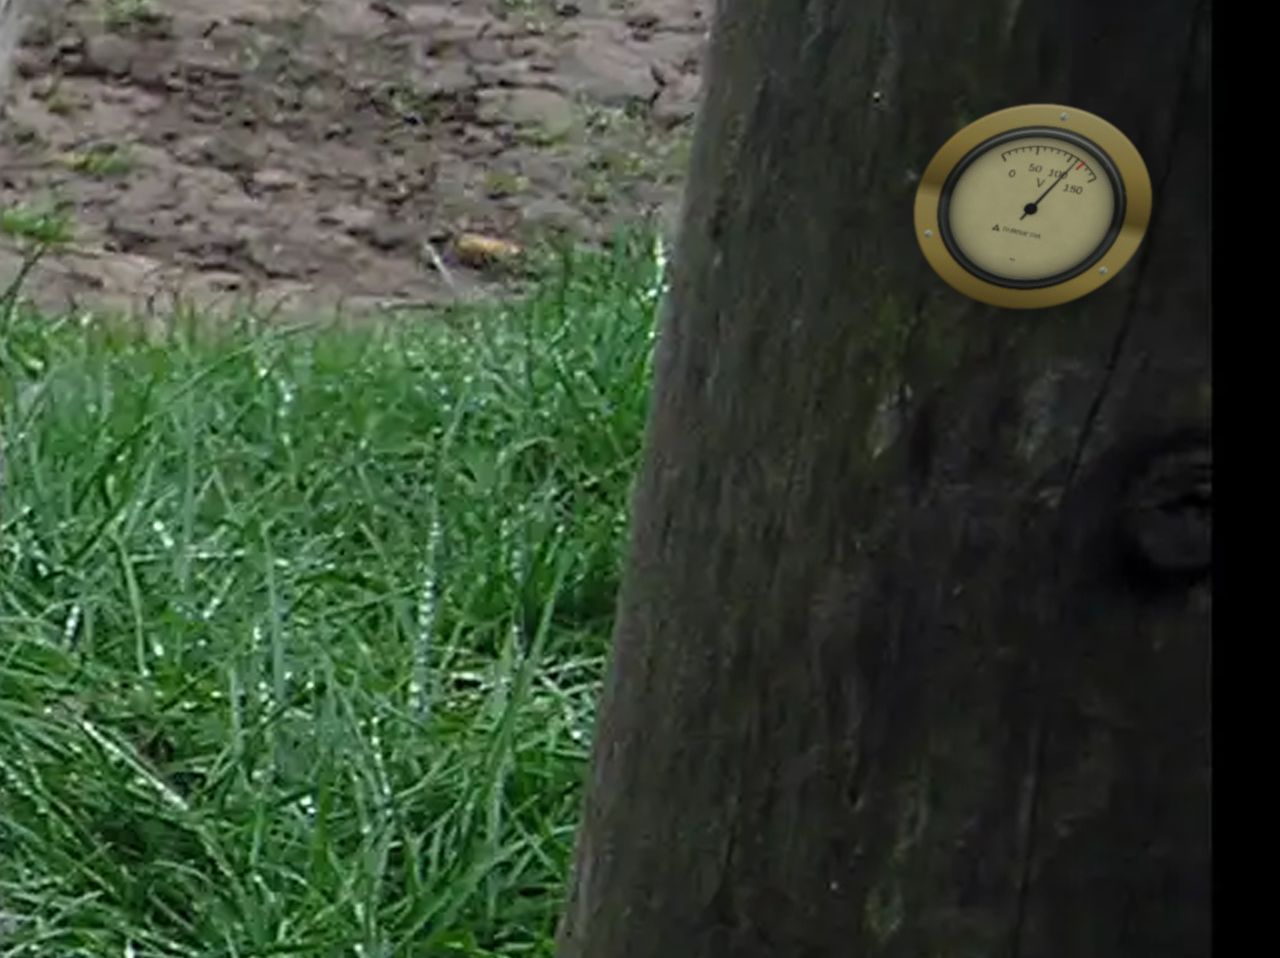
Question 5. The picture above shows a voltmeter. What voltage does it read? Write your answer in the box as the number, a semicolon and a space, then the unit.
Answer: 110; V
